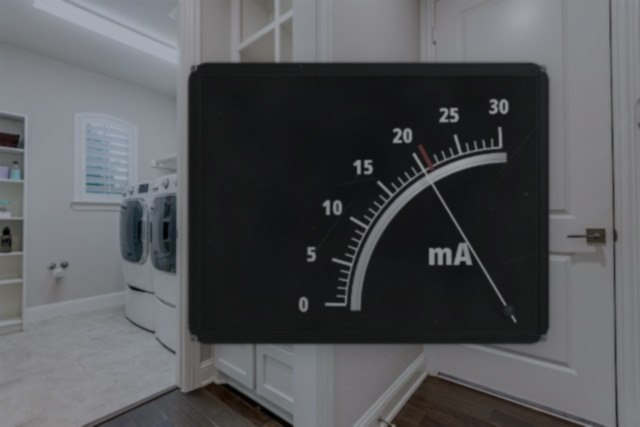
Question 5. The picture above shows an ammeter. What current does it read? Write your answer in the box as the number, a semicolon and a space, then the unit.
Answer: 20; mA
